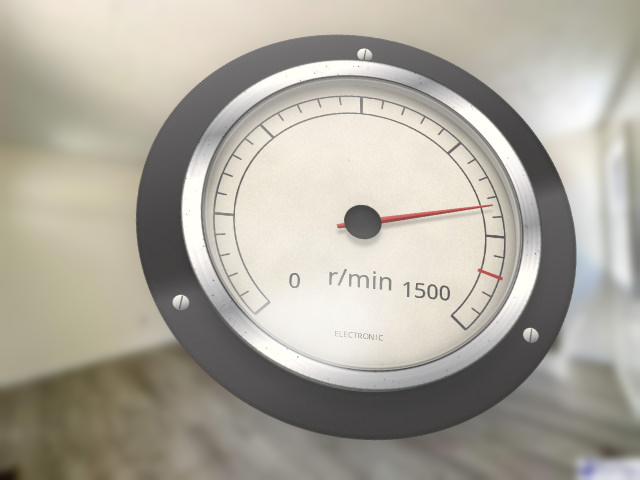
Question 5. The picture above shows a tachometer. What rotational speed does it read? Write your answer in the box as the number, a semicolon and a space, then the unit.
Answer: 1175; rpm
